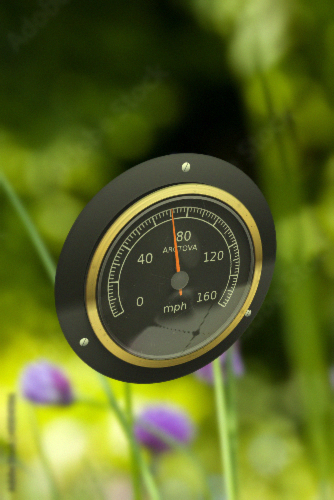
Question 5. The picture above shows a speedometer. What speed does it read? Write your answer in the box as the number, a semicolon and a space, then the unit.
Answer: 70; mph
